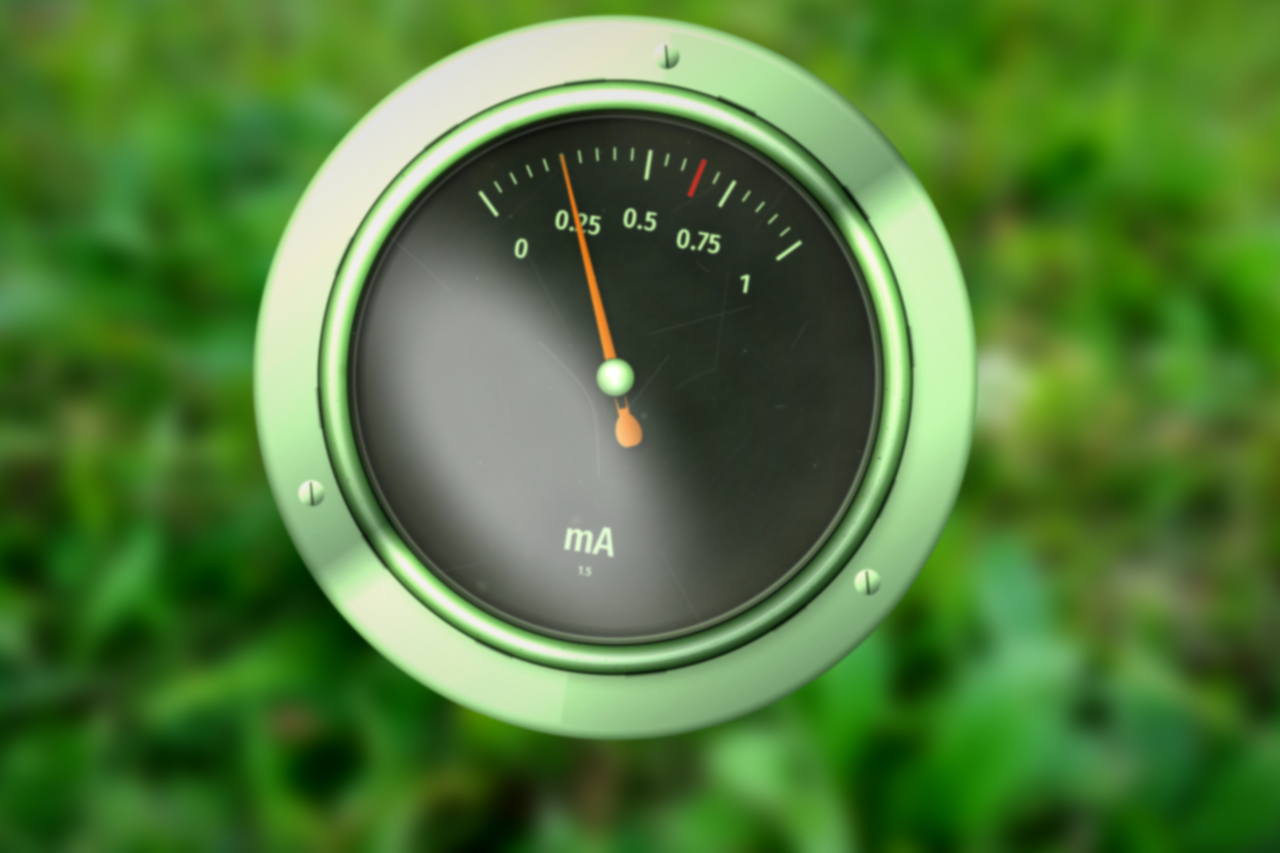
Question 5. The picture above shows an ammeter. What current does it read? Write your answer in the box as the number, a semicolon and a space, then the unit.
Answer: 0.25; mA
